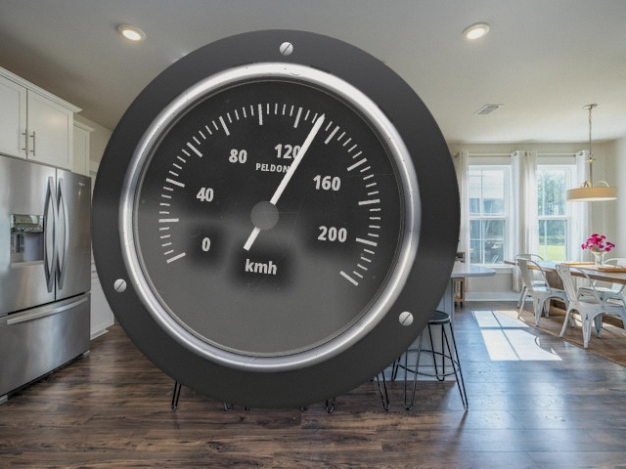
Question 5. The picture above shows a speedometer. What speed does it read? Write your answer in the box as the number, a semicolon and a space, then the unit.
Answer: 132; km/h
